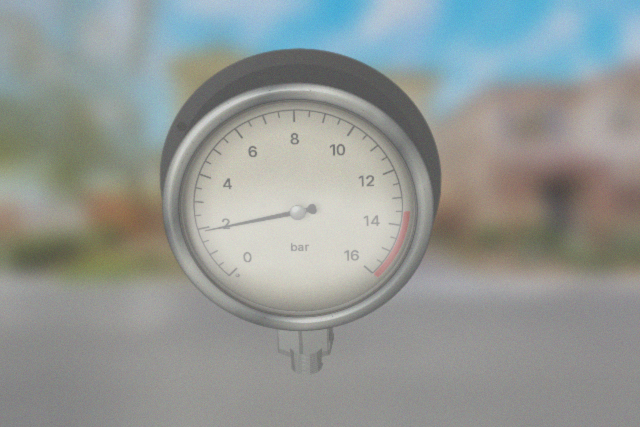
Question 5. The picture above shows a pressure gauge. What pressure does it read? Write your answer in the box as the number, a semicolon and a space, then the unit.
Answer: 2; bar
